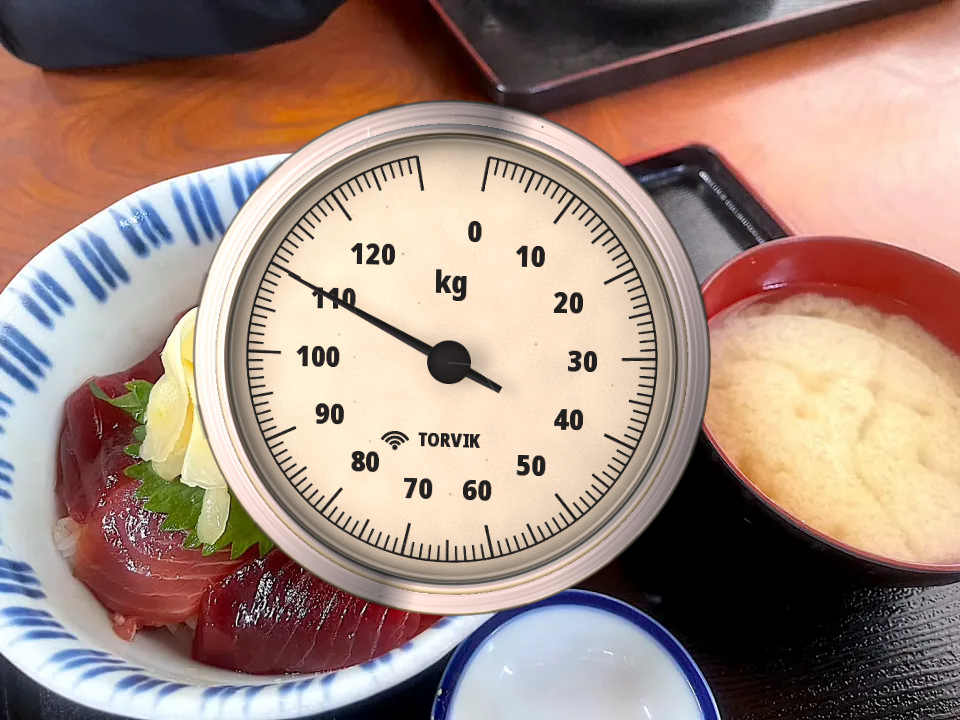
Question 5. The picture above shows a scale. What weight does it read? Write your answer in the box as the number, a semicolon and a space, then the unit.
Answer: 110; kg
